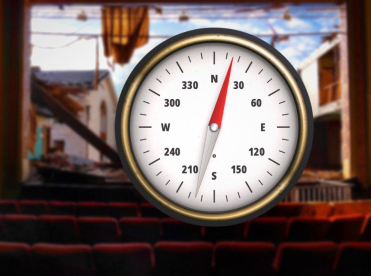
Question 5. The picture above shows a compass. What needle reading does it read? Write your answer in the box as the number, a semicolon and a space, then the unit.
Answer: 15; °
